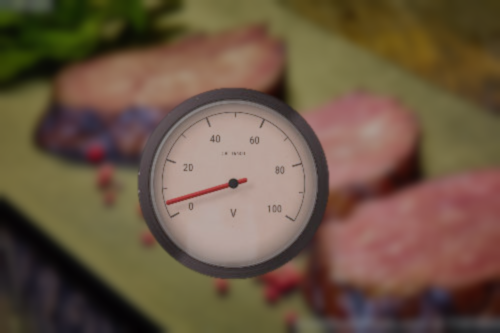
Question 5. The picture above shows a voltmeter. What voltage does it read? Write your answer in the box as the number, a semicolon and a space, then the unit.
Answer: 5; V
